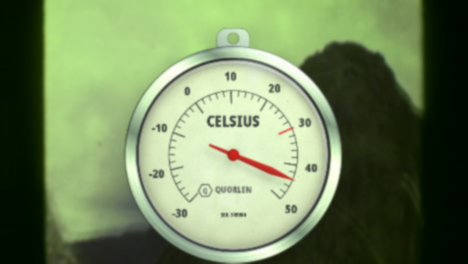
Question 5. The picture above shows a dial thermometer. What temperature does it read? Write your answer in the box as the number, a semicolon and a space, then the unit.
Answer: 44; °C
